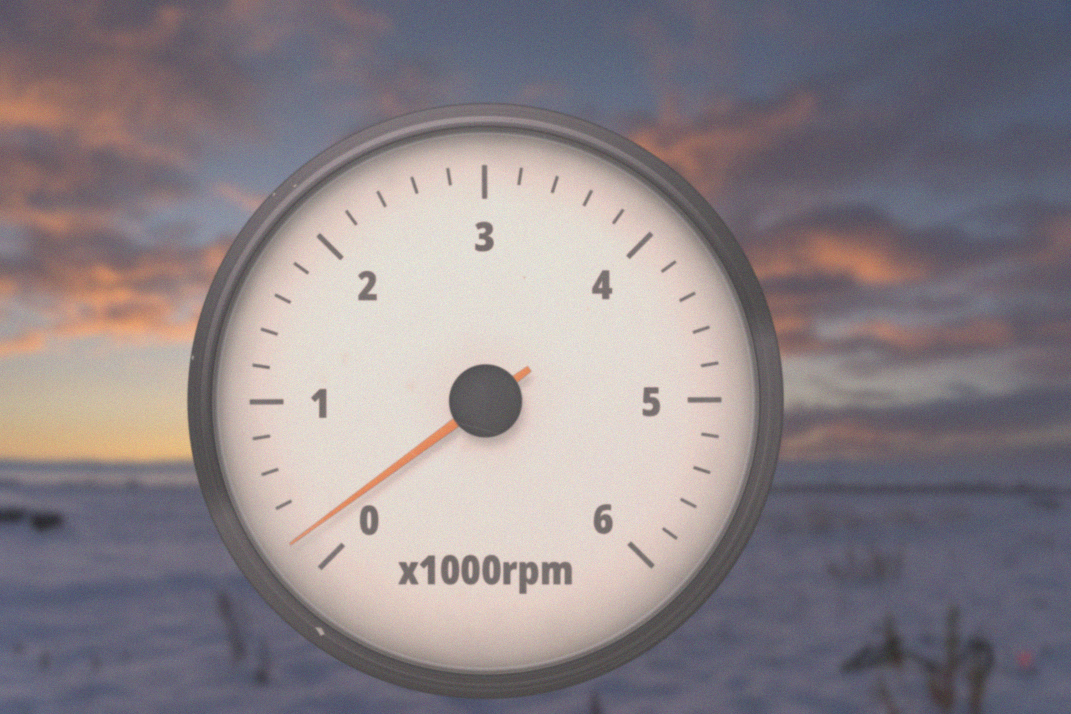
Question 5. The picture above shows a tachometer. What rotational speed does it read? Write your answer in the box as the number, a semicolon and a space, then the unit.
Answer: 200; rpm
